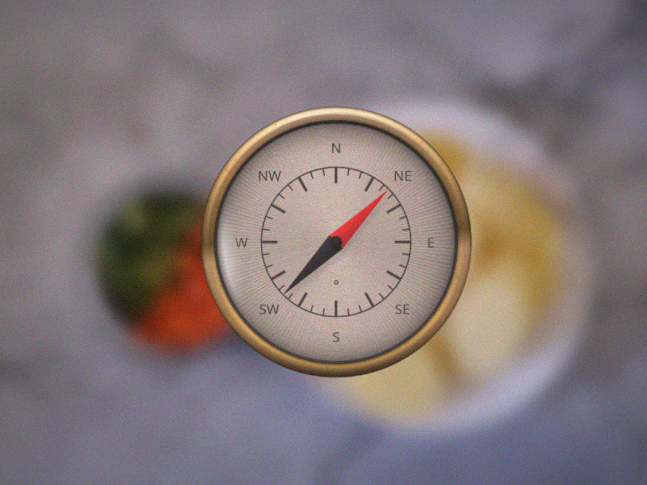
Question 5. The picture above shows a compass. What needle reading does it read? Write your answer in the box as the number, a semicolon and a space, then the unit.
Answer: 45; °
